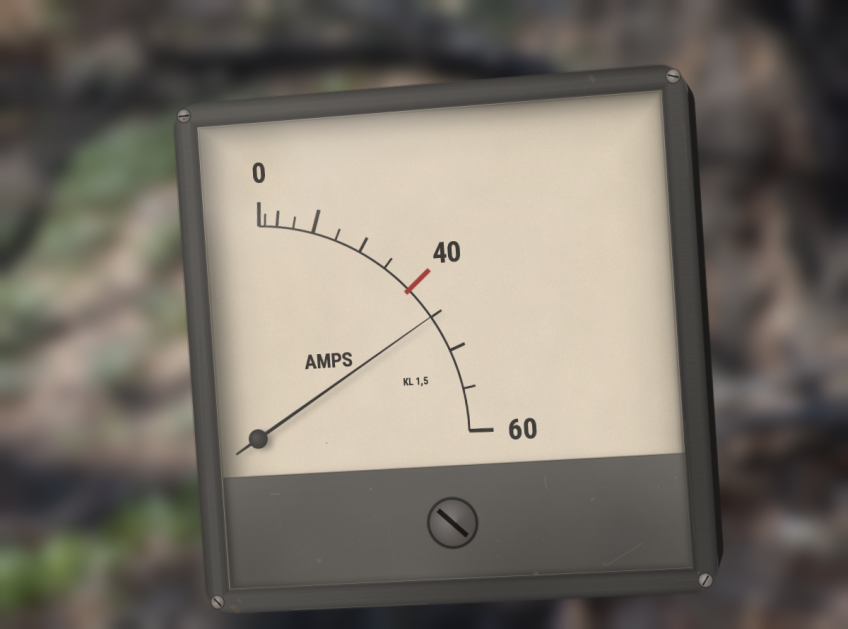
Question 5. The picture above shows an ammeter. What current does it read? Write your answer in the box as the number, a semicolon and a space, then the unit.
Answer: 45; A
